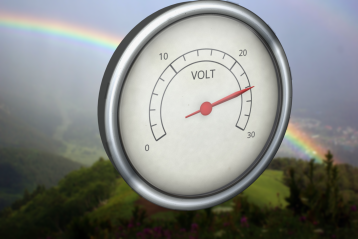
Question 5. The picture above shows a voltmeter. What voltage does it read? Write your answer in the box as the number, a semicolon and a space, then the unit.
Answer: 24; V
